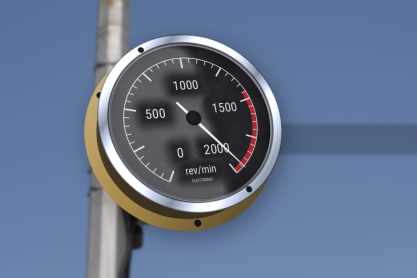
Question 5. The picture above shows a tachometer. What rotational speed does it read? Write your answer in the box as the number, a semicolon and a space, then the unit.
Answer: 1950; rpm
